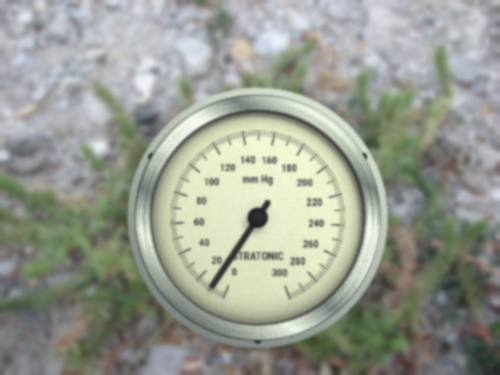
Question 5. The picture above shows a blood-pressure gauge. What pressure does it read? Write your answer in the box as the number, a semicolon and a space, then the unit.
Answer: 10; mmHg
